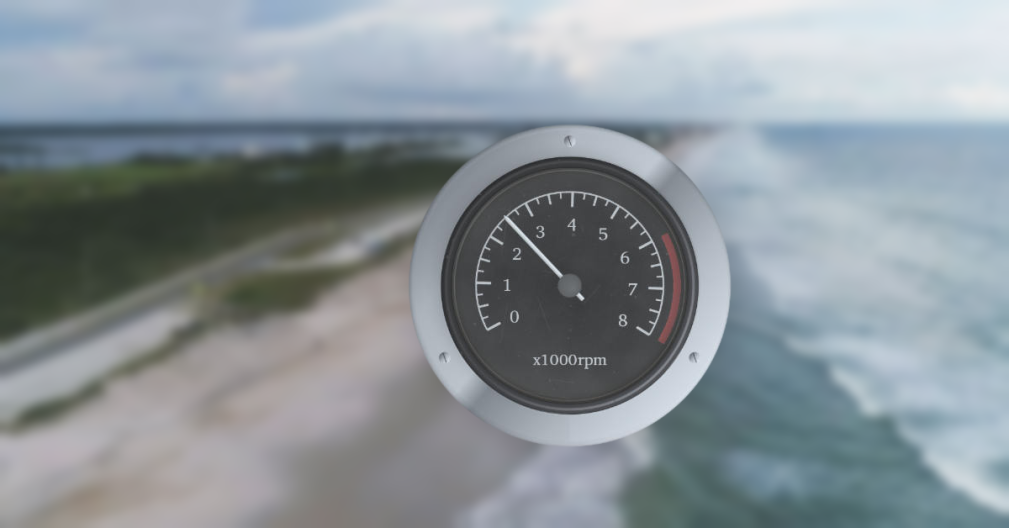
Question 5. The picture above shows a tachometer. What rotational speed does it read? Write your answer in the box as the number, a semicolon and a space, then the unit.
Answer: 2500; rpm
